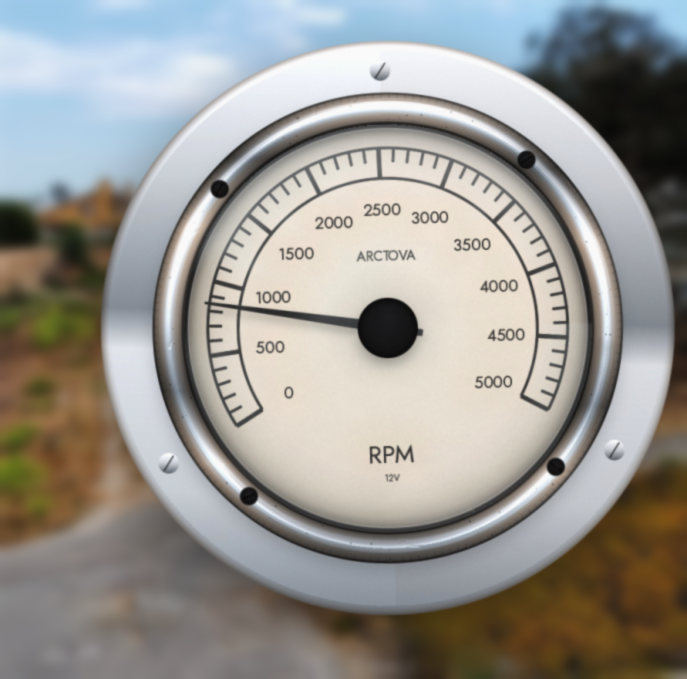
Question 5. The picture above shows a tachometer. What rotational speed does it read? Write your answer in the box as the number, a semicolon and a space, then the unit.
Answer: 850; rpm
